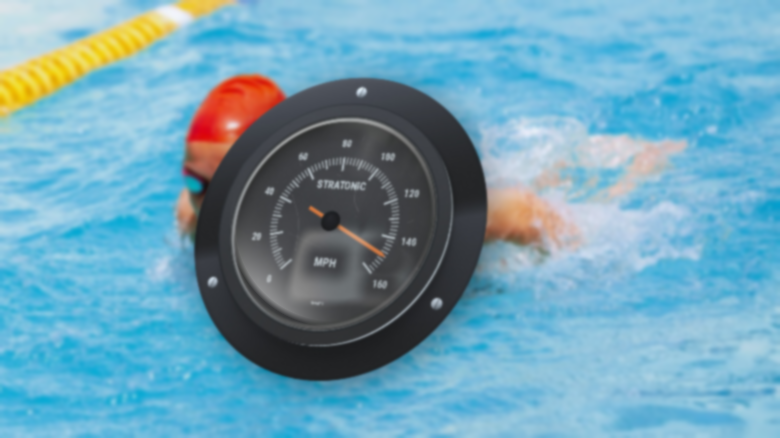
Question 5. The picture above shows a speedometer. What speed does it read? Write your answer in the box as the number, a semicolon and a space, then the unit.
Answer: 150; mph
